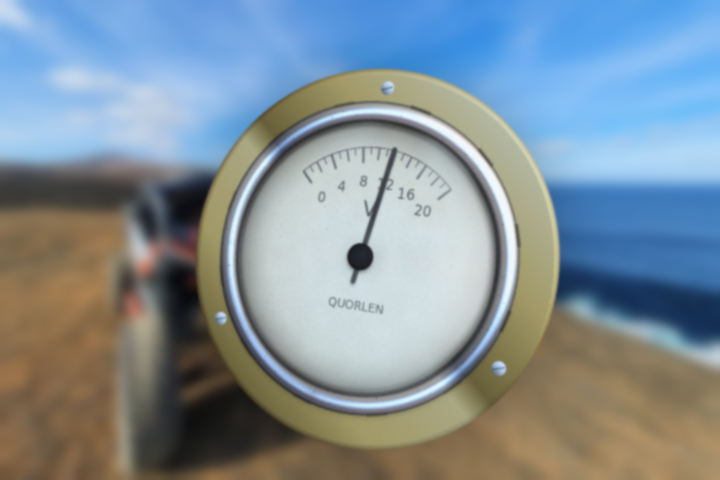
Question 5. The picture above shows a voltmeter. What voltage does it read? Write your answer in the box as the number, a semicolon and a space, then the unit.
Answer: 12; V
